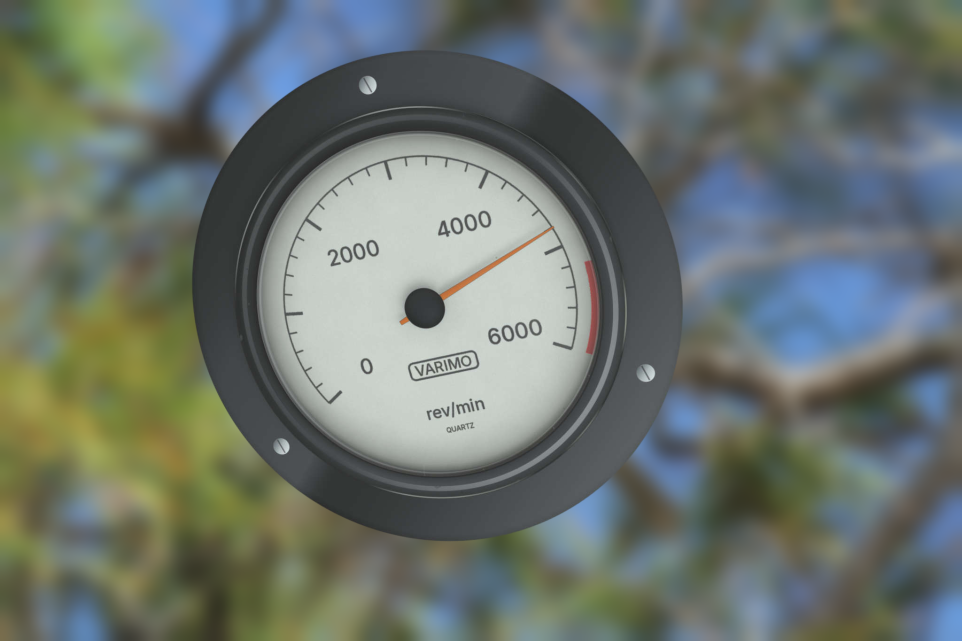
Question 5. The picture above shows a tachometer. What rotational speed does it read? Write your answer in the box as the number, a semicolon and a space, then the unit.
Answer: 4800; rpm
